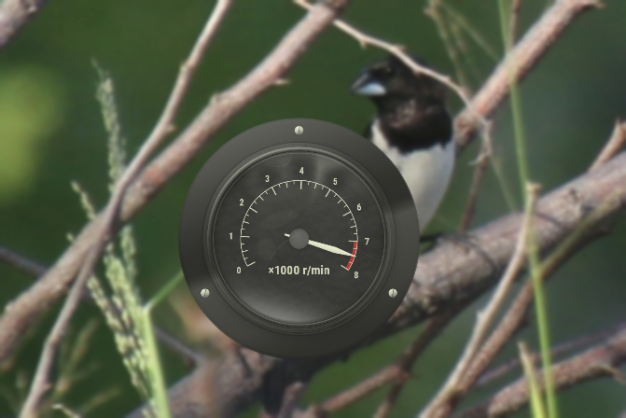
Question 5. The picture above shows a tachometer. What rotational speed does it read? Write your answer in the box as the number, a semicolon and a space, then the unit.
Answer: 7500; rpm
